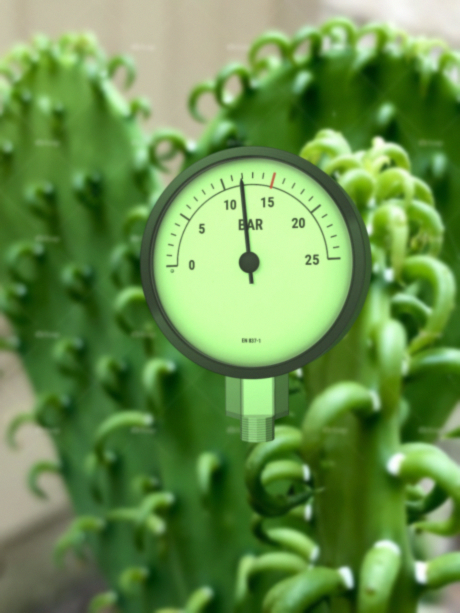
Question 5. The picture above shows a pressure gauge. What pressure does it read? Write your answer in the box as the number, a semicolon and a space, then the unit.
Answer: 12; bar
